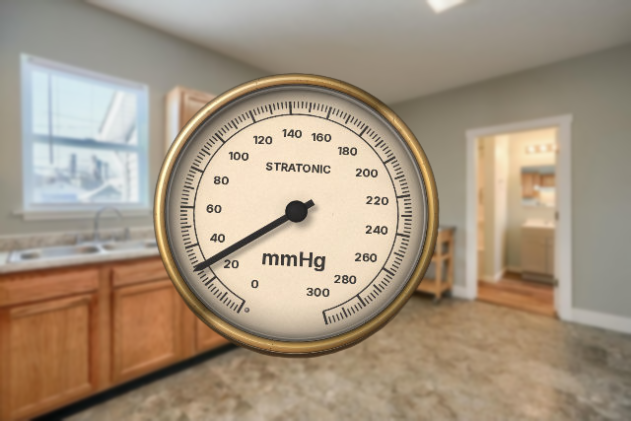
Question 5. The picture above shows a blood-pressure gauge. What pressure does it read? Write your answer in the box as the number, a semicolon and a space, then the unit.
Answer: 28; mmHg
